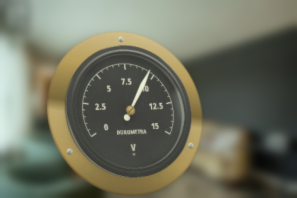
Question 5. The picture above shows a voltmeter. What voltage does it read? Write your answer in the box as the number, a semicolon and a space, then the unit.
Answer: 9.5; V
